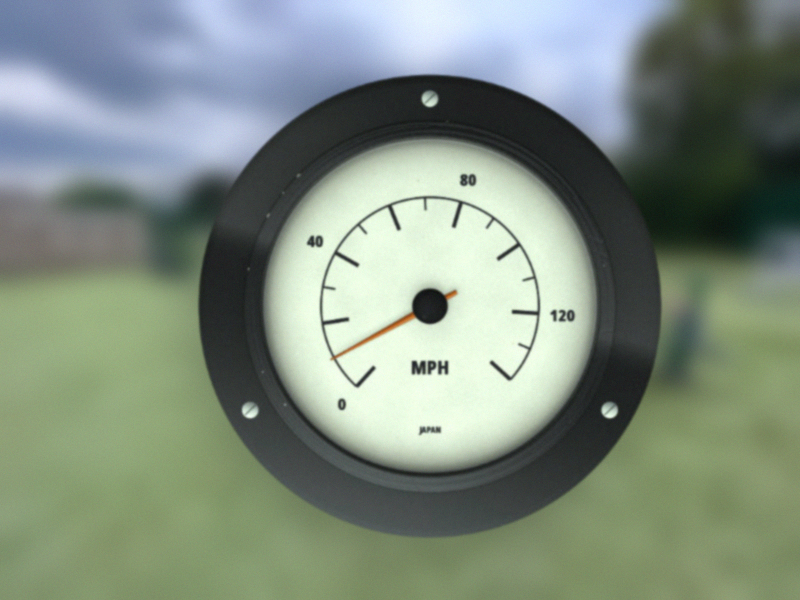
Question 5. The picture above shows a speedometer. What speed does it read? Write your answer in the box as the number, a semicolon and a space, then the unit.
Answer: 10; mph
